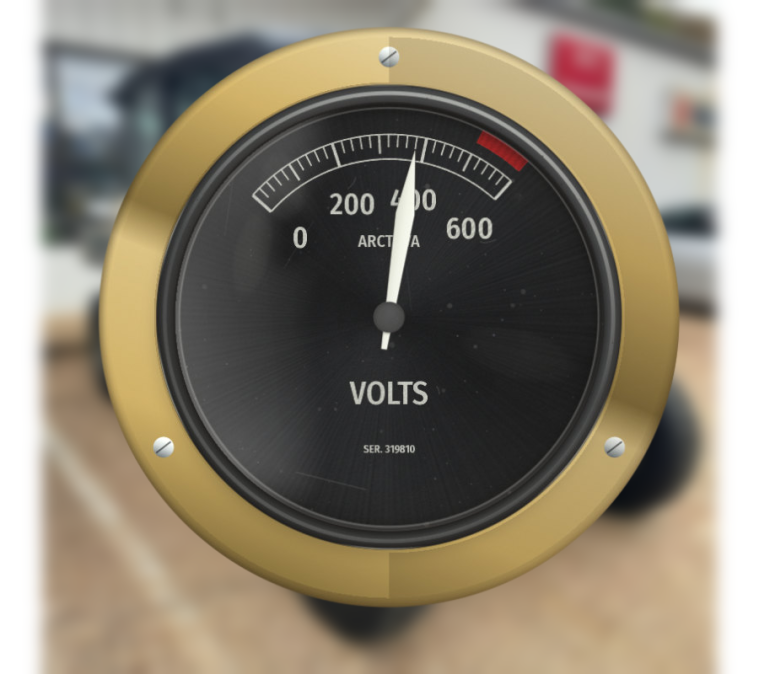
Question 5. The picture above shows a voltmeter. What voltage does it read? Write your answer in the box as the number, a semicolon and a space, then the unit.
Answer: 380; V
